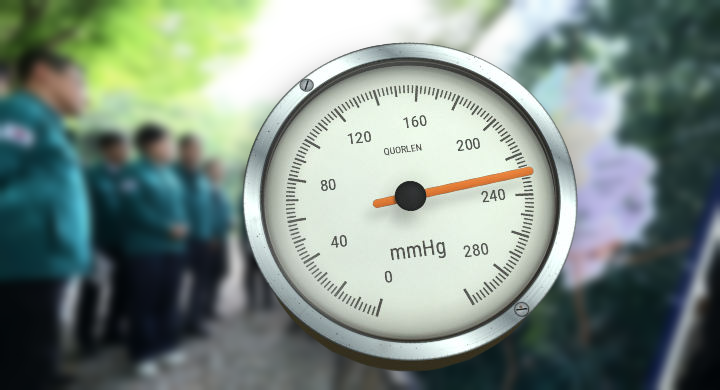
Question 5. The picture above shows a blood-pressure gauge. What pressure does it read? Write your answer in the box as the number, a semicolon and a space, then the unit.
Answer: 230; mmHg
